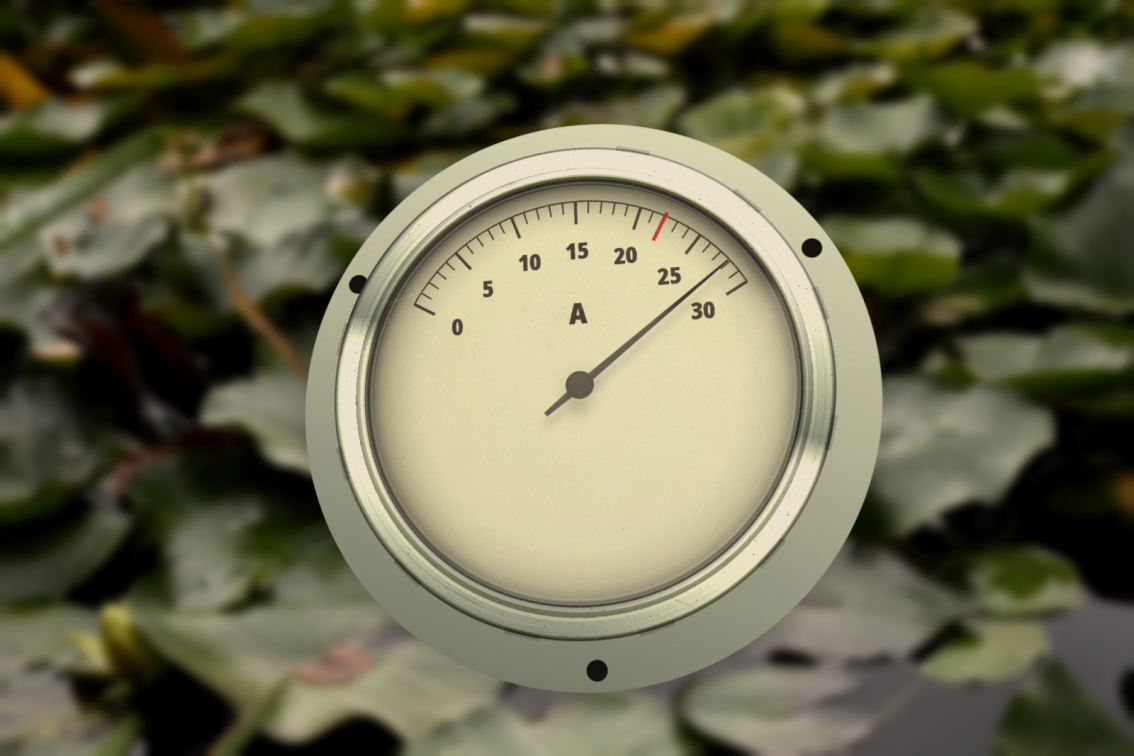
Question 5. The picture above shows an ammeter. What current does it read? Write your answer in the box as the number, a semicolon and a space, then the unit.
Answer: 28; A
